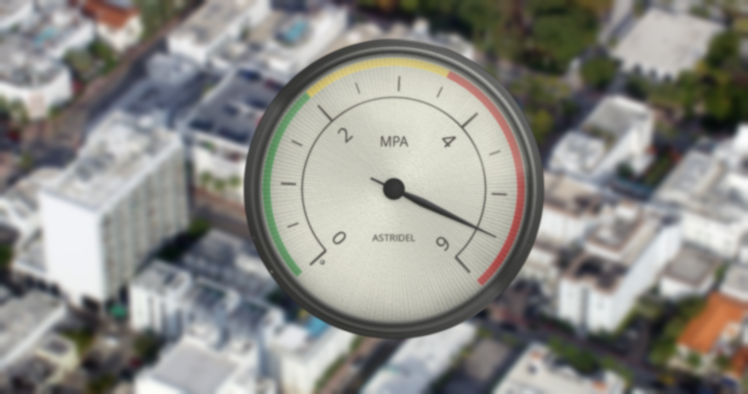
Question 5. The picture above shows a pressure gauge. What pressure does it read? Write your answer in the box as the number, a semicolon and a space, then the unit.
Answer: 5.5; MPa
